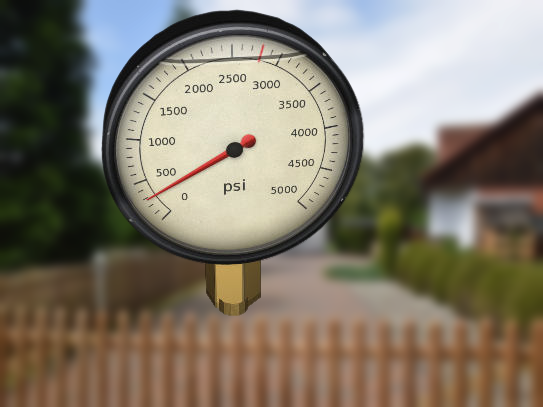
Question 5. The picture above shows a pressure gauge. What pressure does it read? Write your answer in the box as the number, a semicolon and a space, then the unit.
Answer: 300; psi
